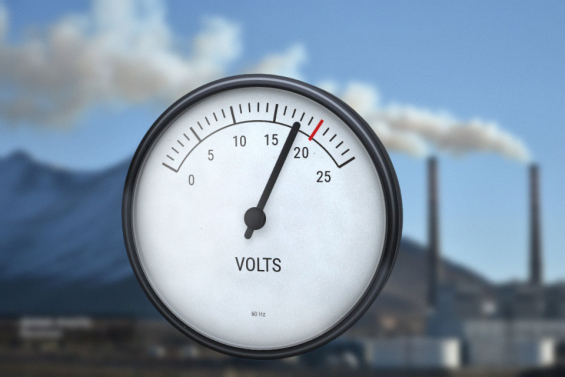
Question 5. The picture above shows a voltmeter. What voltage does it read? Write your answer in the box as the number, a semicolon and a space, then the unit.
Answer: 18; V
